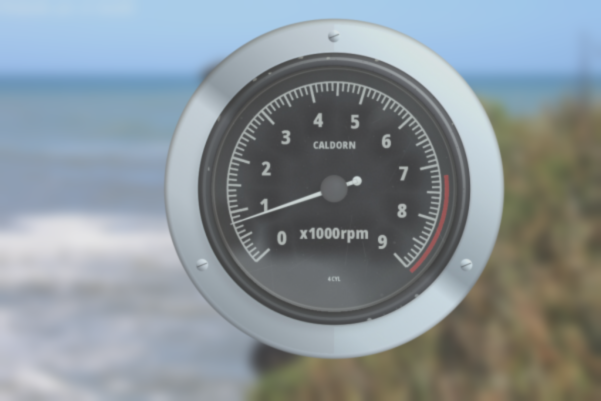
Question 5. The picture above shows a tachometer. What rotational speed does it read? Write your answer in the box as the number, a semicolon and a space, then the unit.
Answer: 800; rpm
